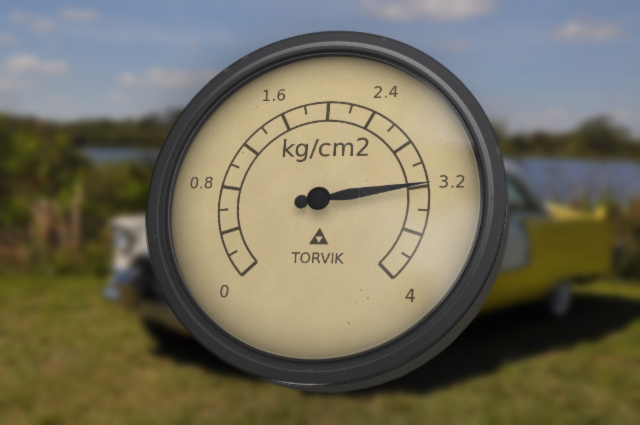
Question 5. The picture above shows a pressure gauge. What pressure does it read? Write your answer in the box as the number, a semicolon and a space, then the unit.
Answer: 3.2; kg/cm²
